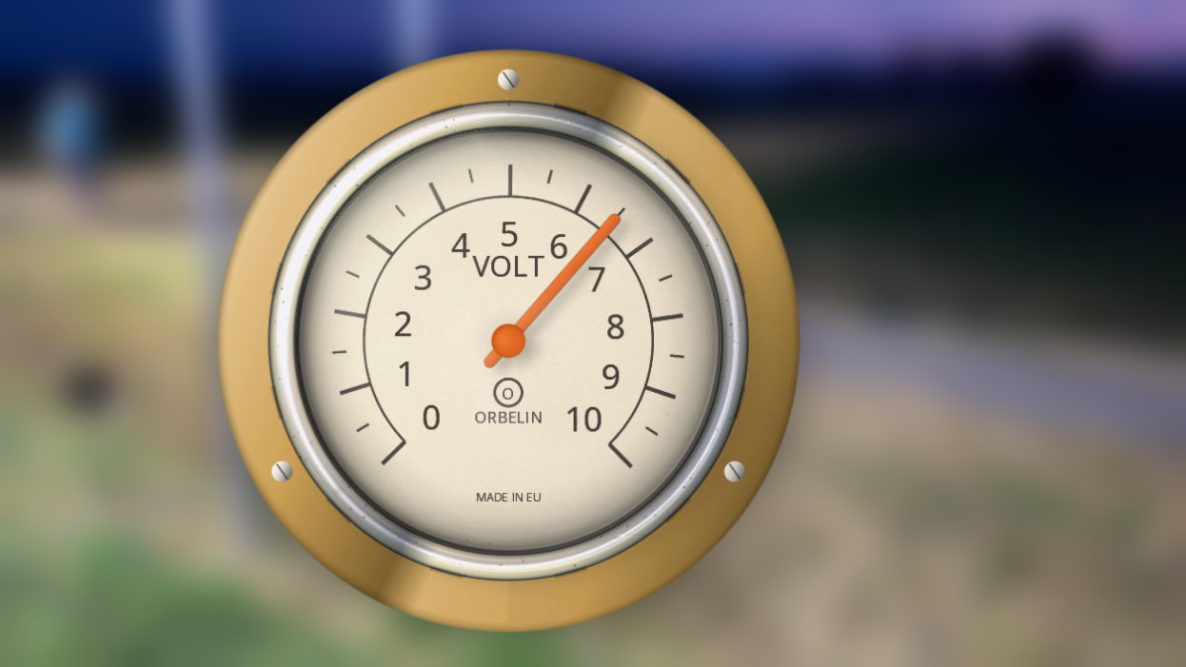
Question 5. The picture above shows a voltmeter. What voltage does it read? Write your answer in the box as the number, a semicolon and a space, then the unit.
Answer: 6.5; V
